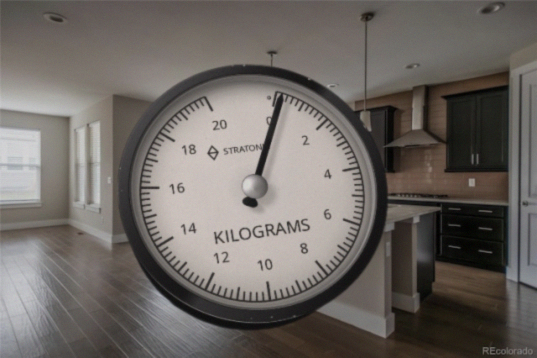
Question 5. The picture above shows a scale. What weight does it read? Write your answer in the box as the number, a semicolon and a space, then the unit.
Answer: 0.2; kg
